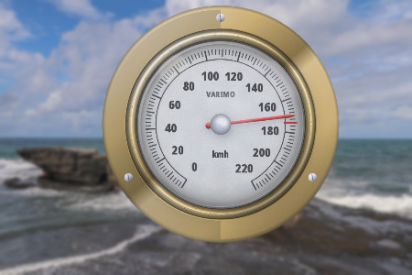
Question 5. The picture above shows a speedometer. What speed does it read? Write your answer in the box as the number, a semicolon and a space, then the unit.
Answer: 170; km/h
